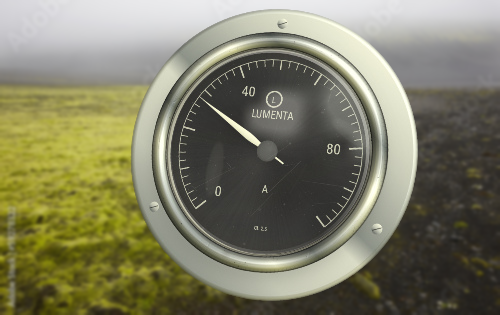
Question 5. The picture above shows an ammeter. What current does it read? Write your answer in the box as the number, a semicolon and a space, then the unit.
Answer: 28; A
